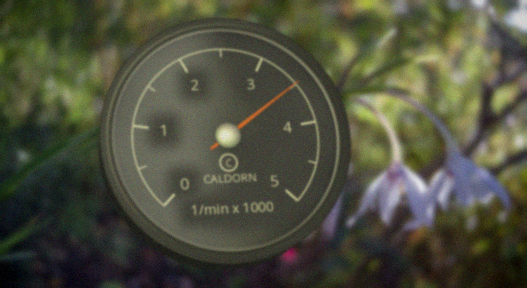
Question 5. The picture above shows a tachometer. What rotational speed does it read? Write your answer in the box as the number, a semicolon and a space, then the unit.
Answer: 3500; rpm
